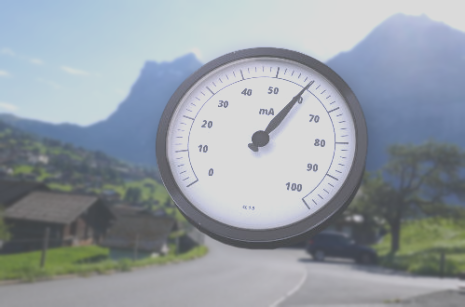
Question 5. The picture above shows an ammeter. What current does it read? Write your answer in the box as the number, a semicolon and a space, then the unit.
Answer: 60; mA
